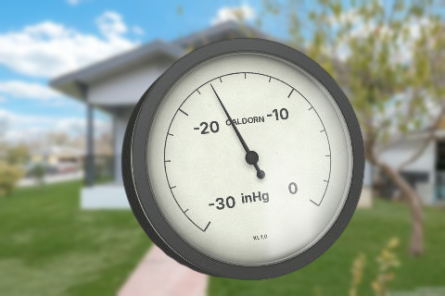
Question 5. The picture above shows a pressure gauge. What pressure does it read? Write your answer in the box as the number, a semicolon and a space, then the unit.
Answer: -17; inHg
